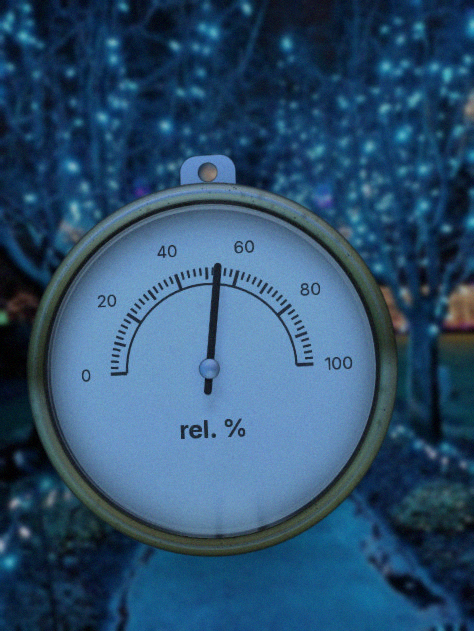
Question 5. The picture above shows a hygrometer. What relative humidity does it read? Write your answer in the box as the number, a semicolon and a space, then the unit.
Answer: 54; %
